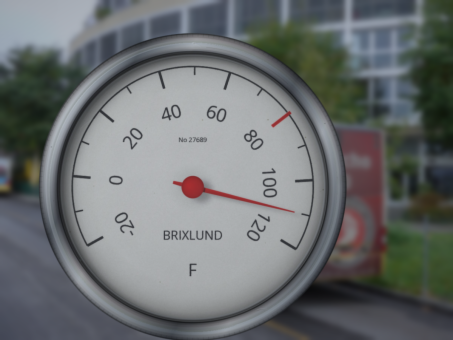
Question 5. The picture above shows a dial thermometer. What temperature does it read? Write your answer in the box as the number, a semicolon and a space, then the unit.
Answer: 110; °F
